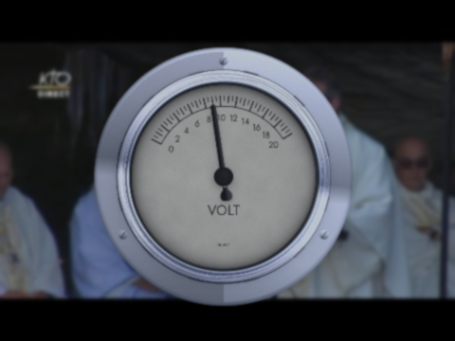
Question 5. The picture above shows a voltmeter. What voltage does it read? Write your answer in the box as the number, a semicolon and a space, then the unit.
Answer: 9; V
